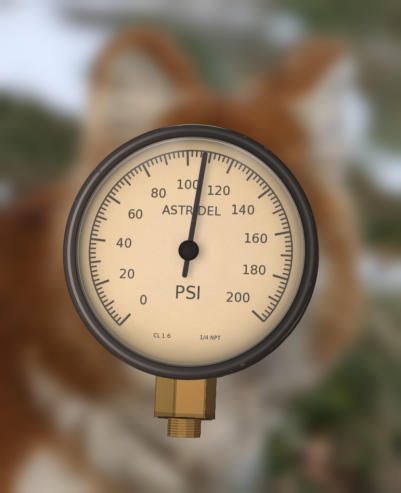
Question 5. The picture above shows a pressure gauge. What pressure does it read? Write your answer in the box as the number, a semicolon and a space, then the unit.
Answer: 108; psi
